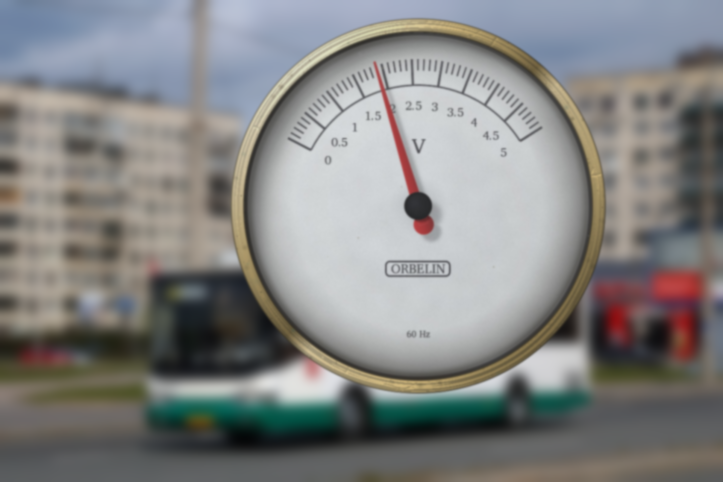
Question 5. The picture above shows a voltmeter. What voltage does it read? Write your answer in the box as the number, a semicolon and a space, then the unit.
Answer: 1.9; V
